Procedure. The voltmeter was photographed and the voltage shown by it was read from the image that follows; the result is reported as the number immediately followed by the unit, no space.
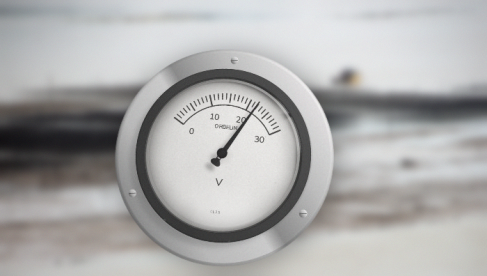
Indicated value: 22V
